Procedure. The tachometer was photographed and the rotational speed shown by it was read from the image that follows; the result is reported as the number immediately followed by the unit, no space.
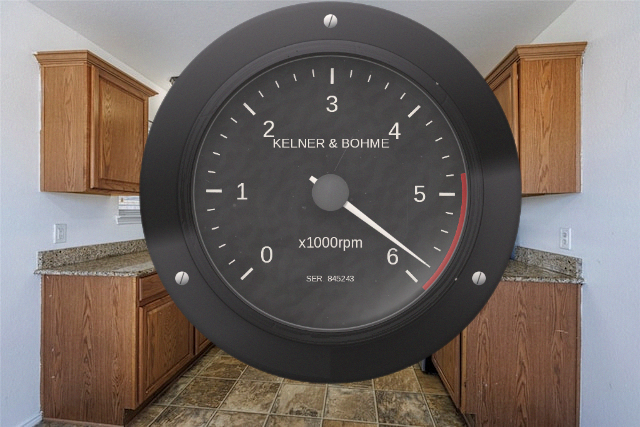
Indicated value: 5800rpm
